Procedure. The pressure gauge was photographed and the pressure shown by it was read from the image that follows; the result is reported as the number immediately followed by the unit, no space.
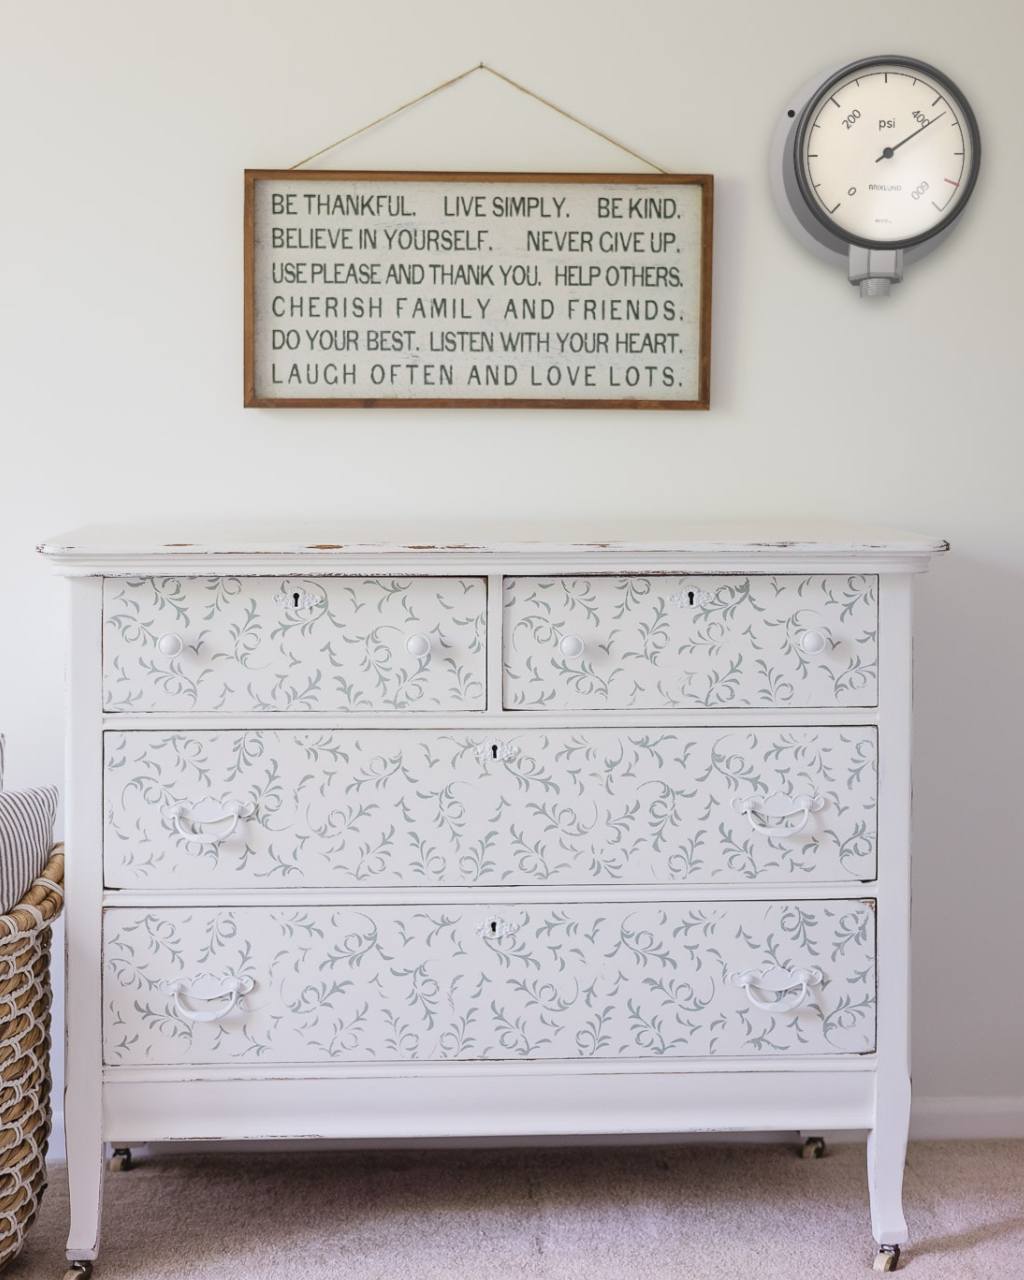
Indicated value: 425psi
